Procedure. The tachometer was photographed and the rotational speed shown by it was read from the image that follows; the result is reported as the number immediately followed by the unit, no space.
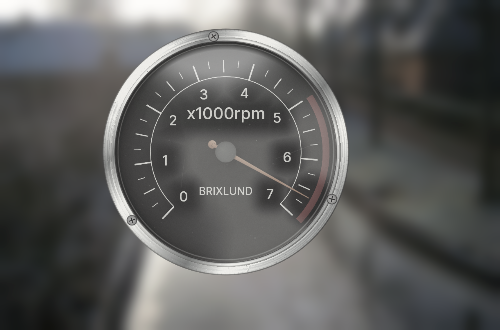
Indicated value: 6625rpm
